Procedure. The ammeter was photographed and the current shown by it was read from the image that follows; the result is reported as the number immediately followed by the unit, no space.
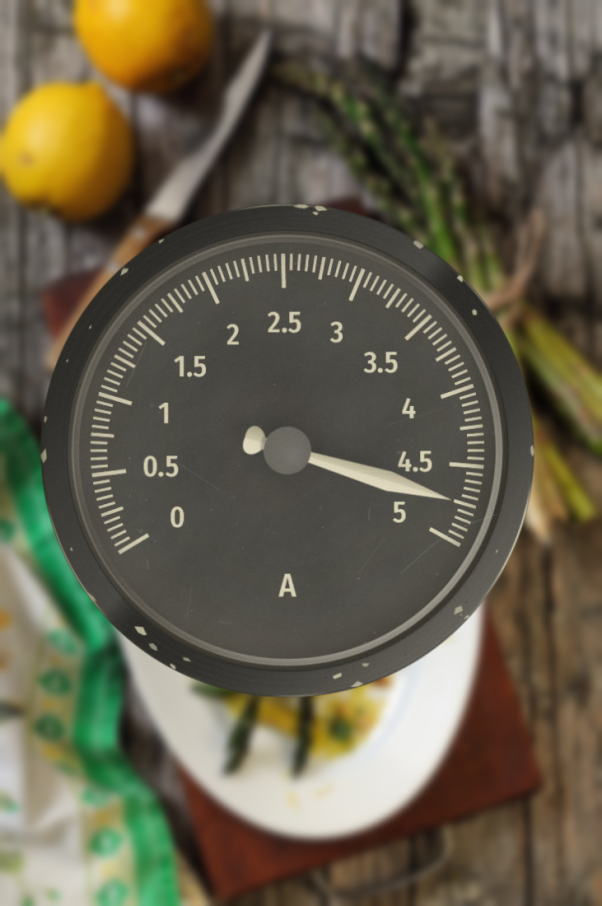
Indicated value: 4.75A
